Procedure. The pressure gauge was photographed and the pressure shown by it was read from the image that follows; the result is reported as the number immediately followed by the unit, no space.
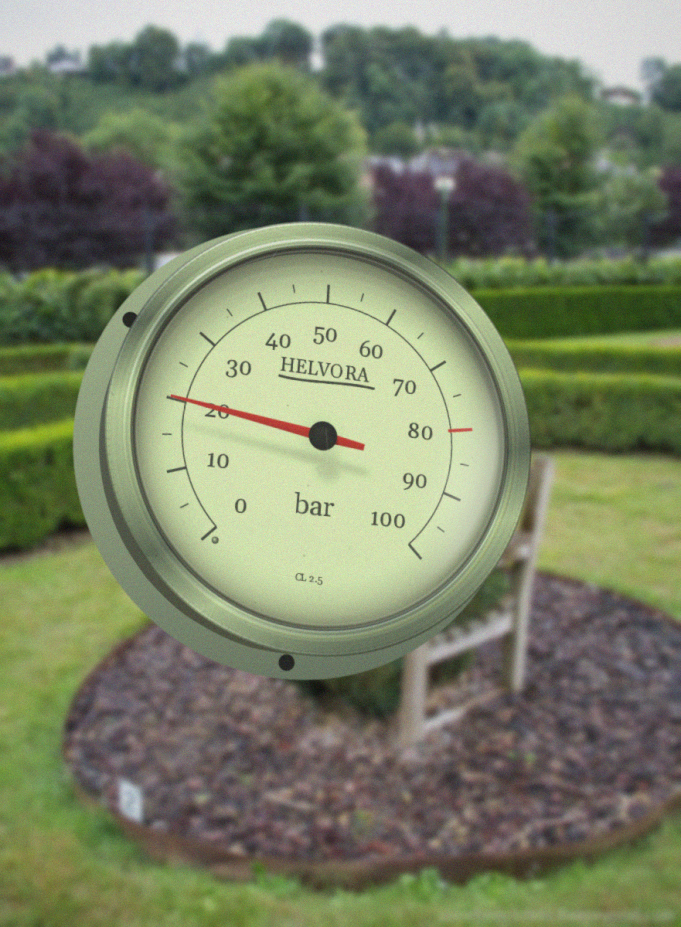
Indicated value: 20bar
